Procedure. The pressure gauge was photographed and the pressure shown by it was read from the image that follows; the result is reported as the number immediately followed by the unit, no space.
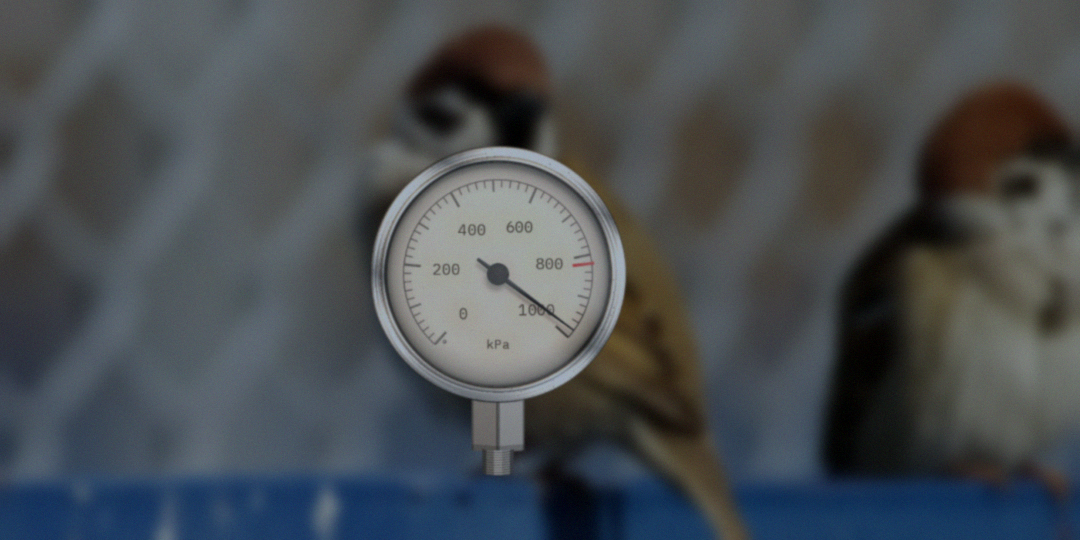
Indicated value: 980kPa
